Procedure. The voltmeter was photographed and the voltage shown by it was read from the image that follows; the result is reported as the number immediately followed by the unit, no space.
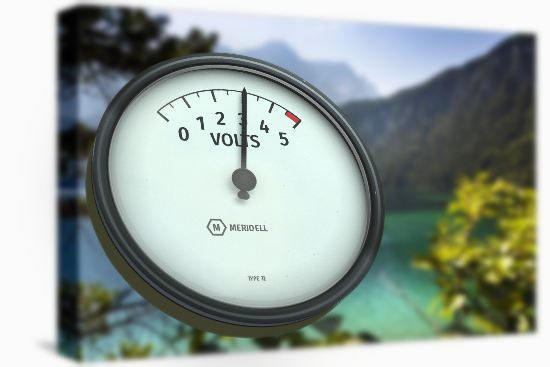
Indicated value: 3V
